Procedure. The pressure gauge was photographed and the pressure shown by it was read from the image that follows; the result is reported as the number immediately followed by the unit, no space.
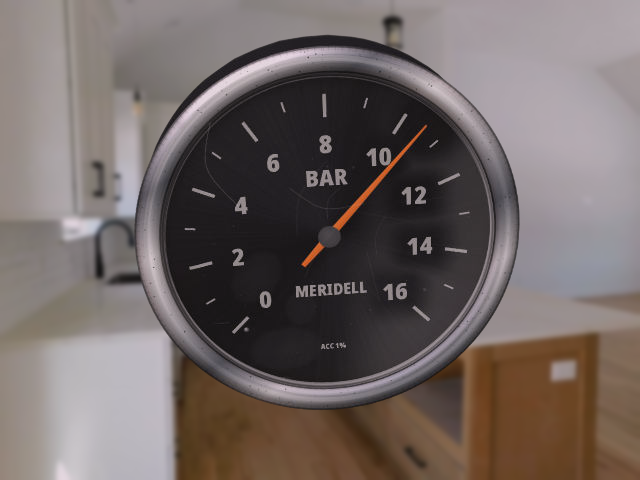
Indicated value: 10.5bar
